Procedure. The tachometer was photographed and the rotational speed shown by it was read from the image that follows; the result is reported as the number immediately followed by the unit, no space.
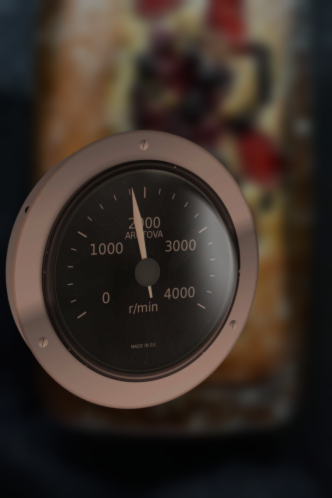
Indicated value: 1800rpm
